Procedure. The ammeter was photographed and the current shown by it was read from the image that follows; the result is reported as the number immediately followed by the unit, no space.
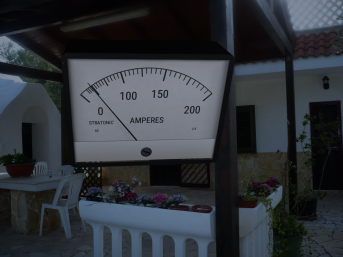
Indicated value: 50A
